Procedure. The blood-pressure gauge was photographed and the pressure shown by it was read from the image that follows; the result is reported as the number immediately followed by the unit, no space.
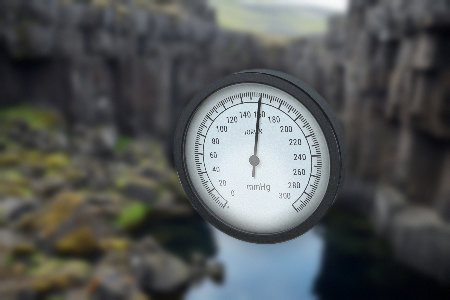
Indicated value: 160mmHg
